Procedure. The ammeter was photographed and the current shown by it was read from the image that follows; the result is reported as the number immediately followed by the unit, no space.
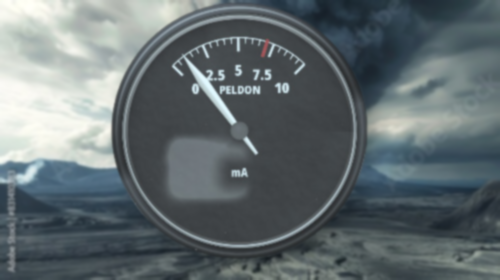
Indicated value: 1mA
